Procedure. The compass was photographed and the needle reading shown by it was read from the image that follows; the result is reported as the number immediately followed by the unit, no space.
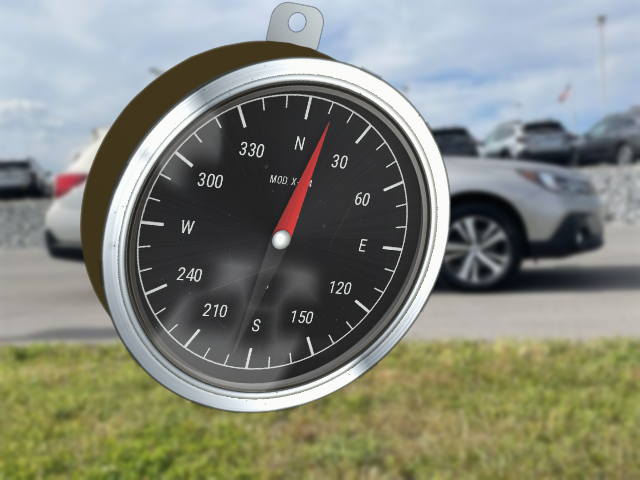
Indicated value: 10°
